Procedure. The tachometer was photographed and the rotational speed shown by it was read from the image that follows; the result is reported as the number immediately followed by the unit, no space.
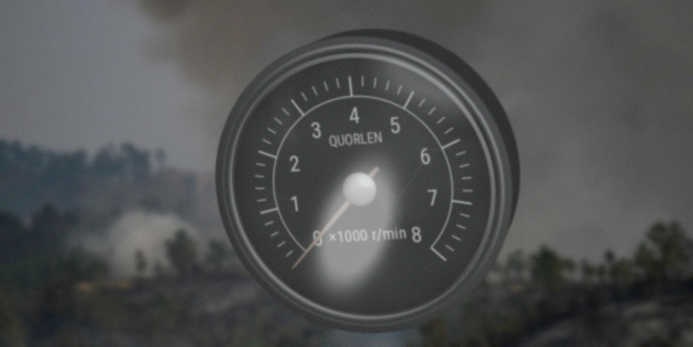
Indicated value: 0rpm
